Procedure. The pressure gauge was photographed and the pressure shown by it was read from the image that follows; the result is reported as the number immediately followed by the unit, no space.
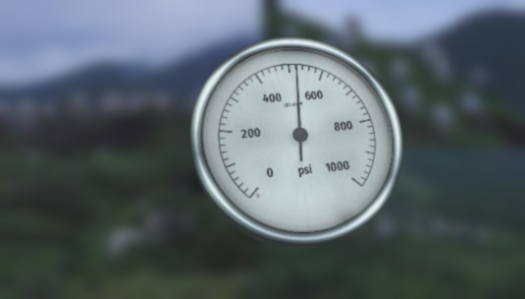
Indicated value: 520psi
